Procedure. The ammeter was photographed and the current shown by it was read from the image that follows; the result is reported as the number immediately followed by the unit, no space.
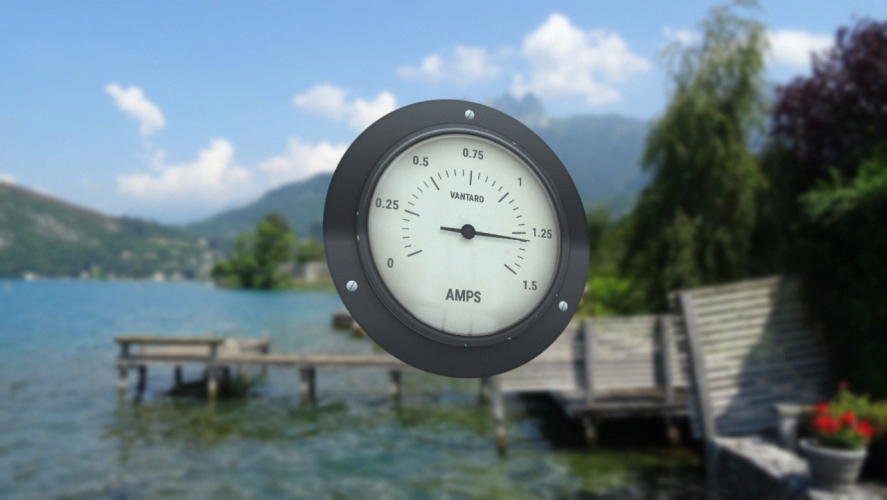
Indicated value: 1.3A
